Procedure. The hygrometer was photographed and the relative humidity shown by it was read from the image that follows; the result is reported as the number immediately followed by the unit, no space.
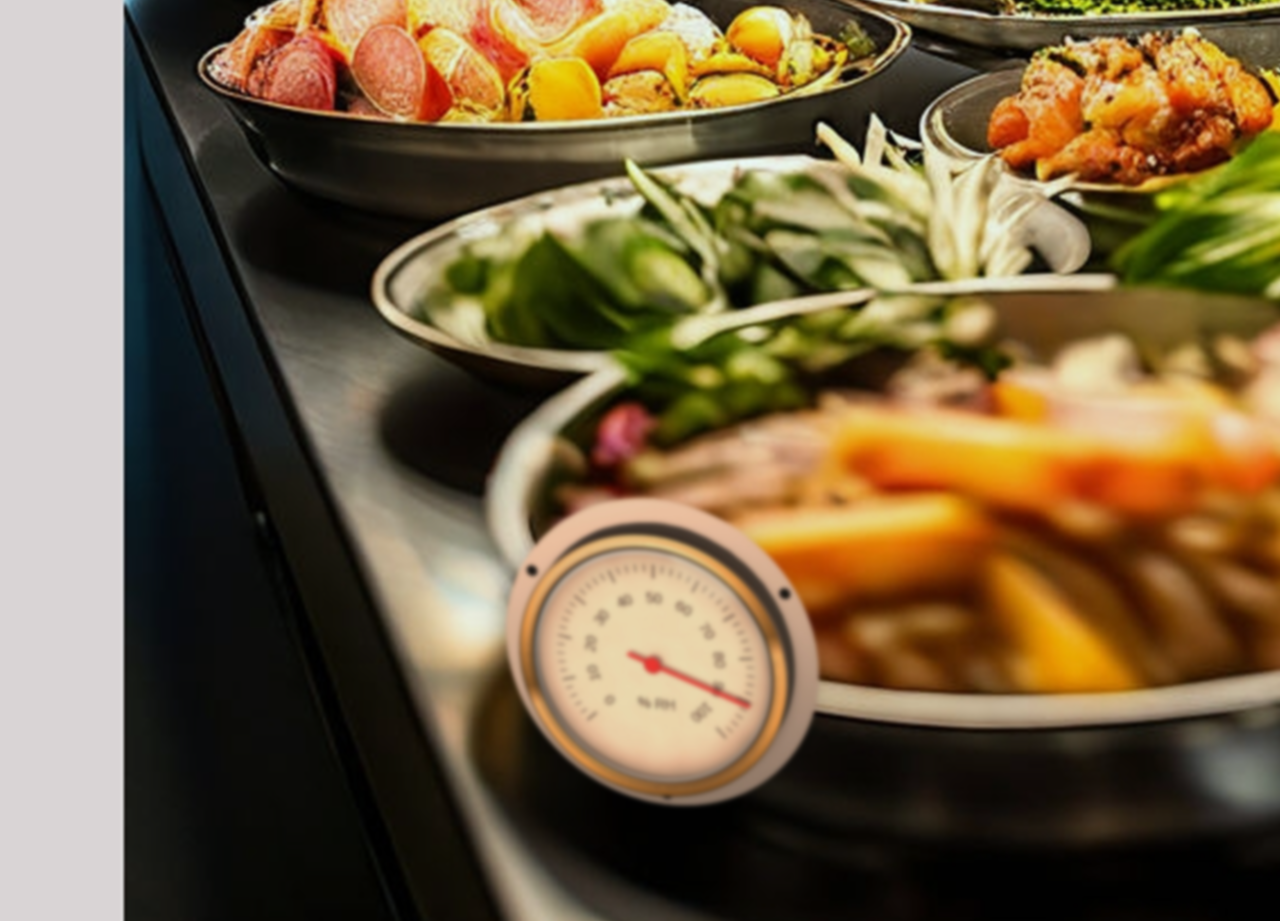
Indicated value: 90%
